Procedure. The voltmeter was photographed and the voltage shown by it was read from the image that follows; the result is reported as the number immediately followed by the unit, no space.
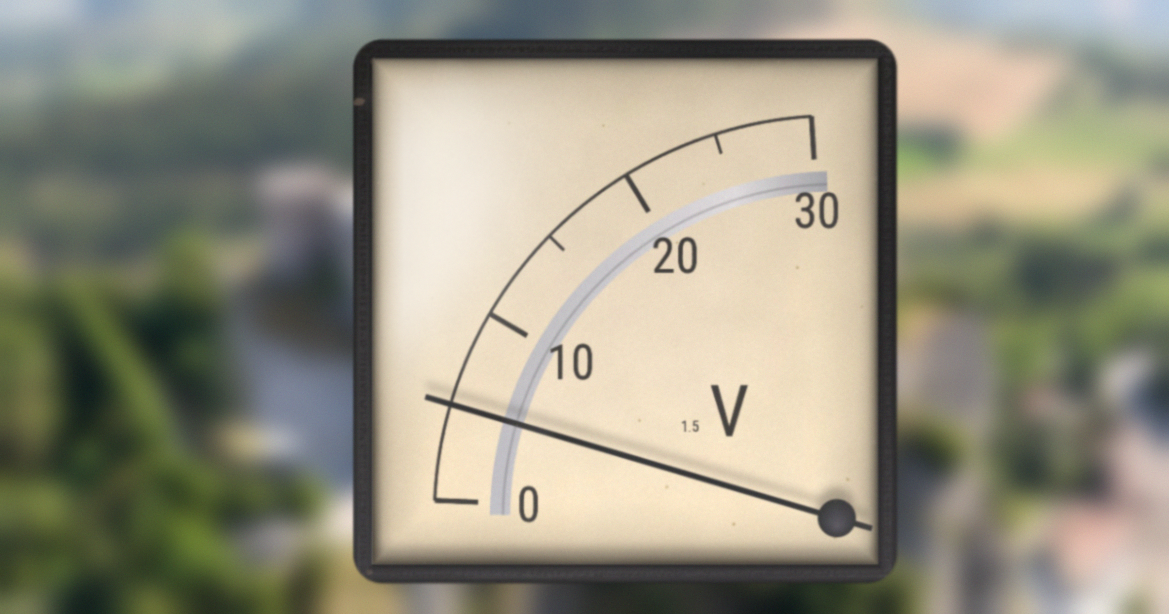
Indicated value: 5V
